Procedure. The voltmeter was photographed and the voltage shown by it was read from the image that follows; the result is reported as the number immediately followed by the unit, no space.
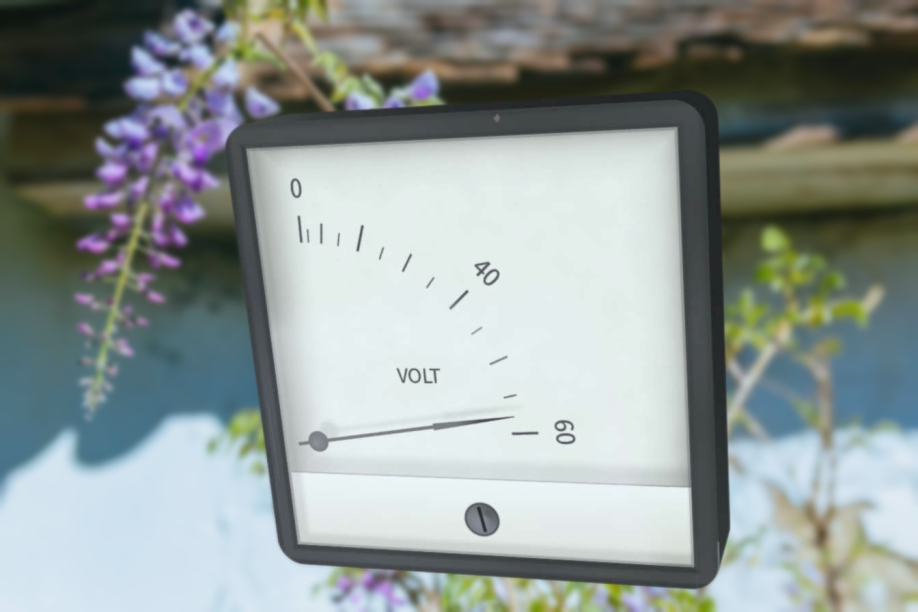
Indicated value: 57.5V
